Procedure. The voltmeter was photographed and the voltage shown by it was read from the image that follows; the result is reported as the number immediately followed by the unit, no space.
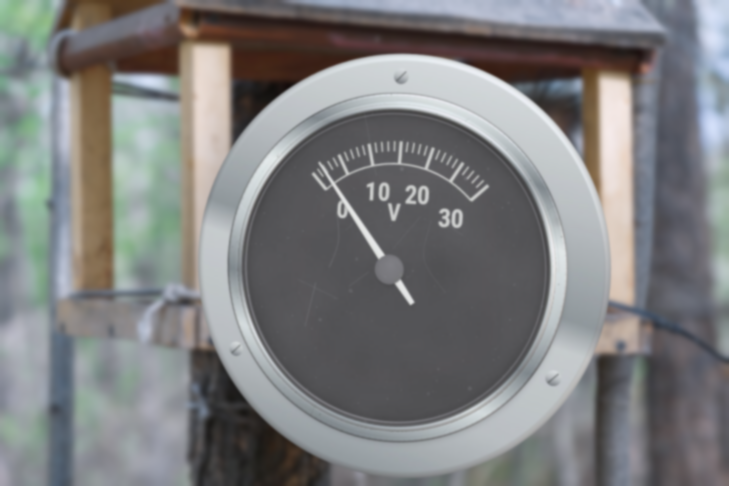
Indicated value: 2V
